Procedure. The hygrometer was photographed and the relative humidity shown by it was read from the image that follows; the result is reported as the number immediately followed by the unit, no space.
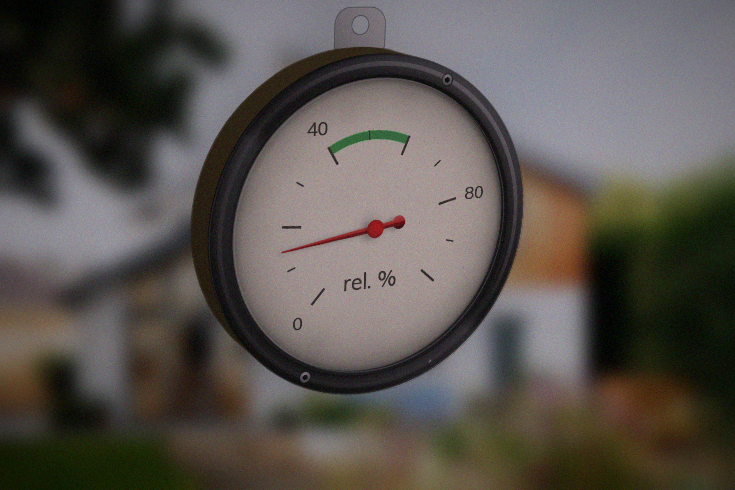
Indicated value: 15%
